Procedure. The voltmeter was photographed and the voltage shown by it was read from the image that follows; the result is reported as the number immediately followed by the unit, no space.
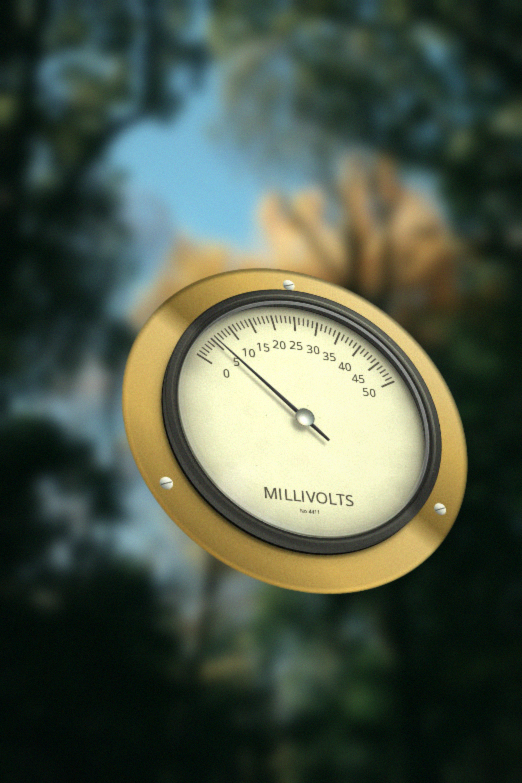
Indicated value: 5mV
